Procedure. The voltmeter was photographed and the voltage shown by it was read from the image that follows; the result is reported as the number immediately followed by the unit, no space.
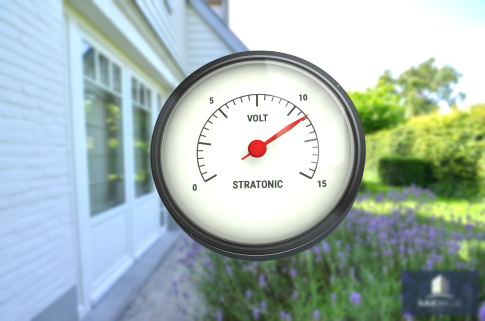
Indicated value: 11V
